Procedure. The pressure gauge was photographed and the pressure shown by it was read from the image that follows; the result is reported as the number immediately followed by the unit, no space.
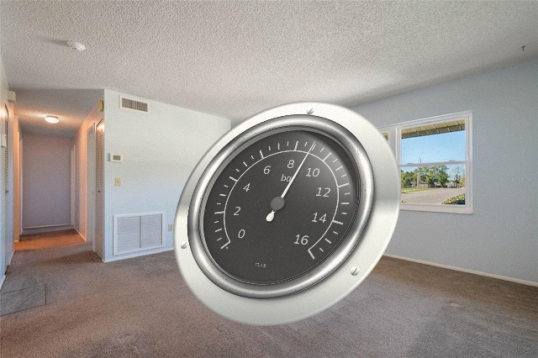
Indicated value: 9bar
